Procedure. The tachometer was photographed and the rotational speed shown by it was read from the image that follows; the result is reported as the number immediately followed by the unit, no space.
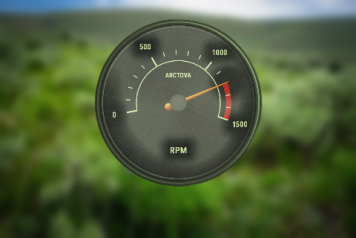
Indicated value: 1200rpm
